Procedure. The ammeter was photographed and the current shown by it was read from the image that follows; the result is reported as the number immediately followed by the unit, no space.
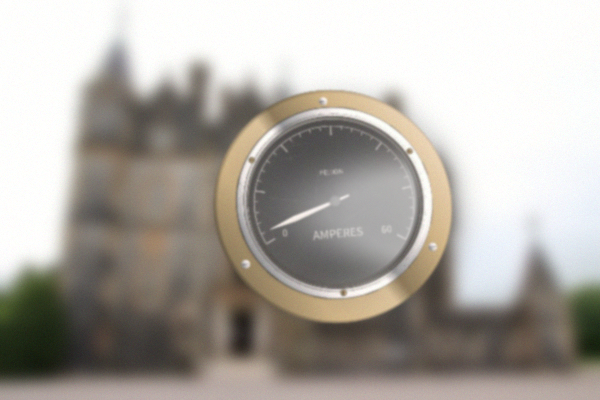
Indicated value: 2A
